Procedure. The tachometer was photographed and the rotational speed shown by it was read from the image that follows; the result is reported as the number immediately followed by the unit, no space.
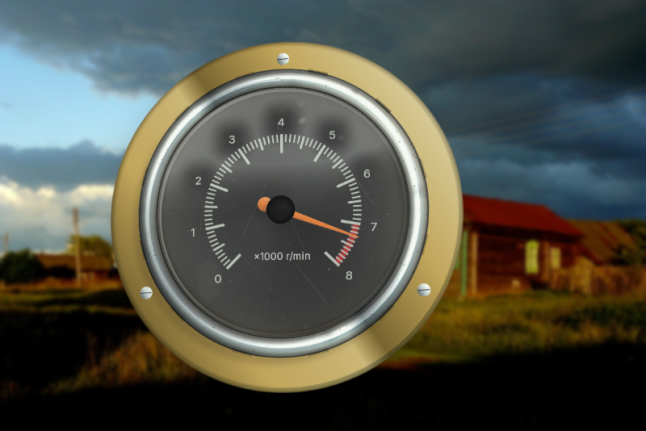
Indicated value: 7300rpm
